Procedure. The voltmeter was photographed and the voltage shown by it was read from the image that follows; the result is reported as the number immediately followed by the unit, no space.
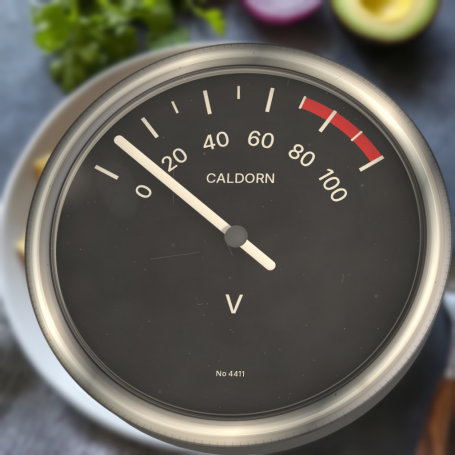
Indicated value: 10V
